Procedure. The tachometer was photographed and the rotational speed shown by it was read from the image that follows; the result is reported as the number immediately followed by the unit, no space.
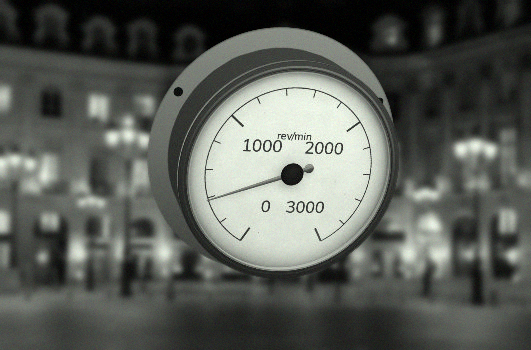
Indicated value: 400rpm
